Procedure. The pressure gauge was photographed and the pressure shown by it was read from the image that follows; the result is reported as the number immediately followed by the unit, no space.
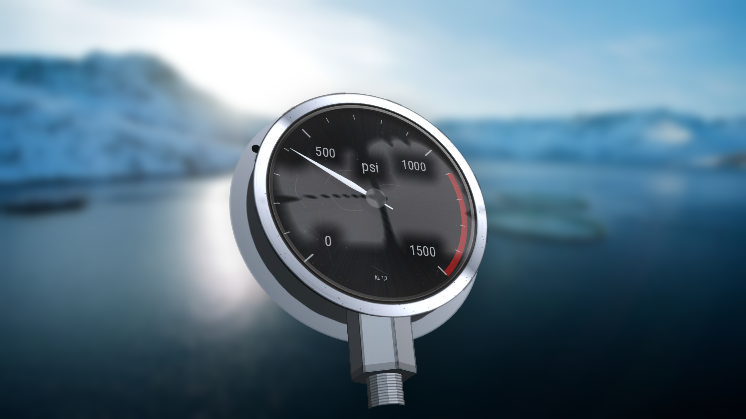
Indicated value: 400psi
